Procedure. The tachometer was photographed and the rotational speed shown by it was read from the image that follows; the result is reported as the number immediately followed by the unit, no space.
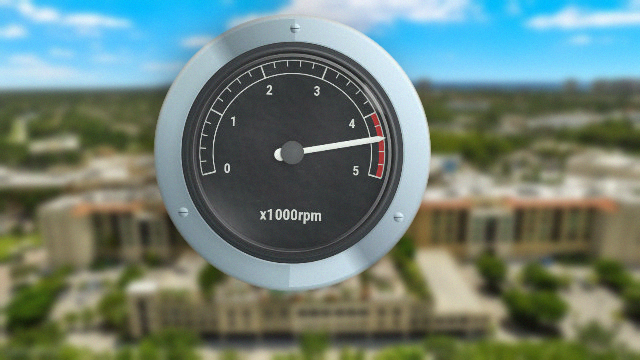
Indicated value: 4400rpm
